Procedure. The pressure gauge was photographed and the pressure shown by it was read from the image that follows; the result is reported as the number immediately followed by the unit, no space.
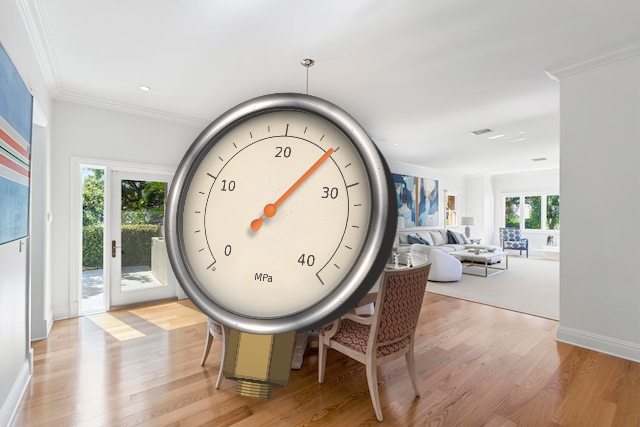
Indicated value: 26MPa
